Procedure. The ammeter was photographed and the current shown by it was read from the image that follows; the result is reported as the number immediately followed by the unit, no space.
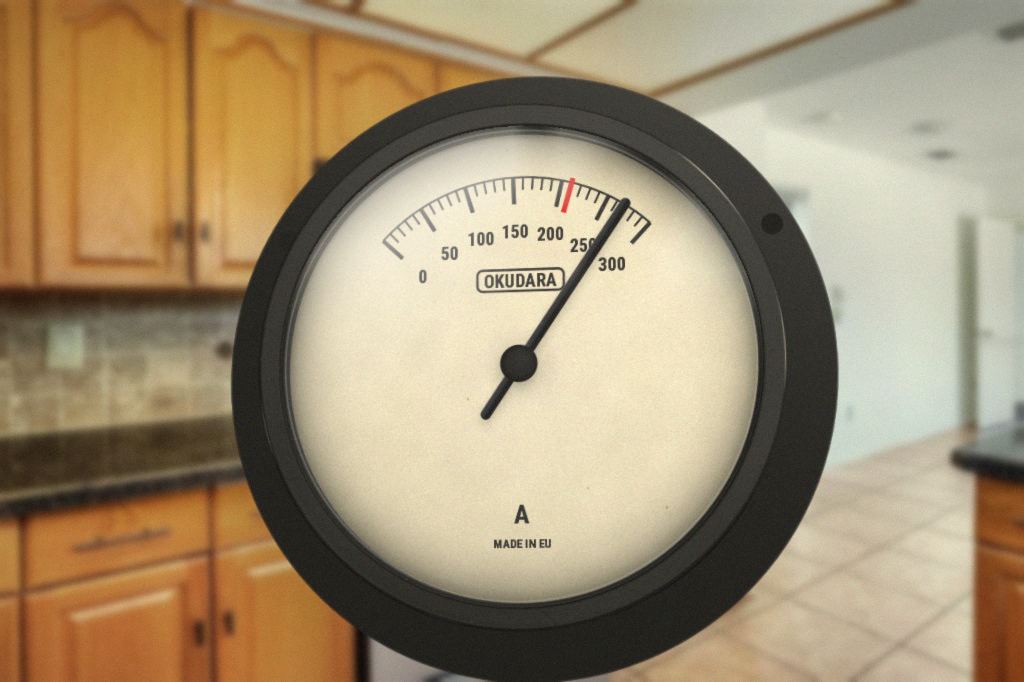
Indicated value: 270A
